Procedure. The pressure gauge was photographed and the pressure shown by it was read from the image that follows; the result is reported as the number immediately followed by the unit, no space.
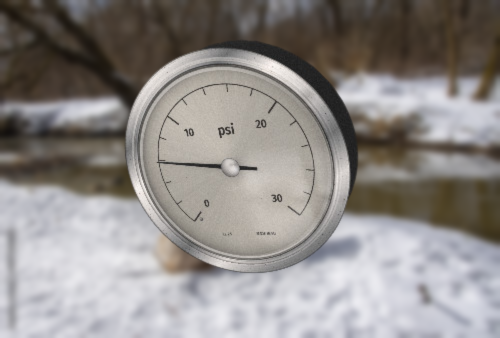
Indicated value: 6psi
